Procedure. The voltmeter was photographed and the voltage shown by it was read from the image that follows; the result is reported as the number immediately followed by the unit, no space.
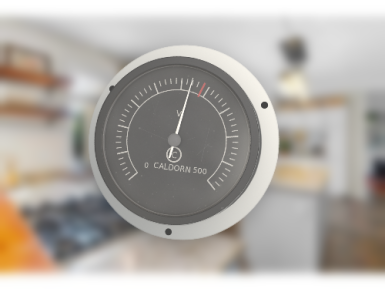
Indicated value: 270V
